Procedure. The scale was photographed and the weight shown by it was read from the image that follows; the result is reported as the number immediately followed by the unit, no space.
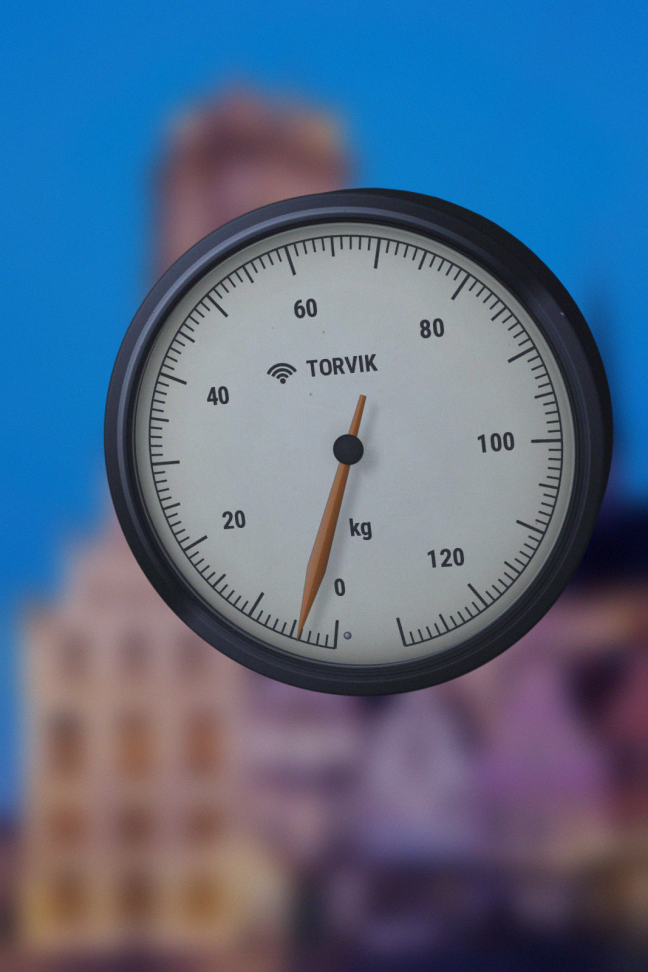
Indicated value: 4kg
